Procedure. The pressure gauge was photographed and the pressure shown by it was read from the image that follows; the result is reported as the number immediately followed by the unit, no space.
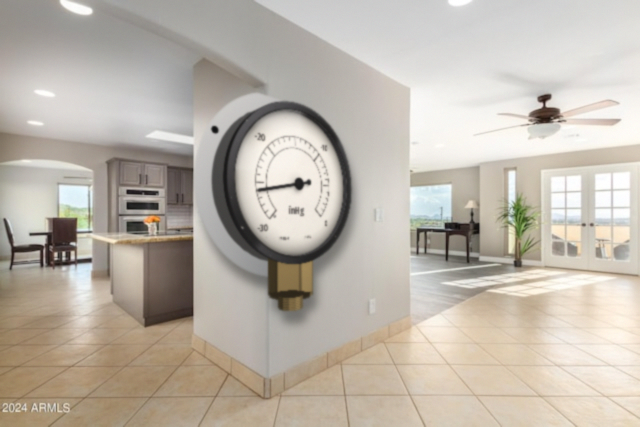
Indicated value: -26inHg
